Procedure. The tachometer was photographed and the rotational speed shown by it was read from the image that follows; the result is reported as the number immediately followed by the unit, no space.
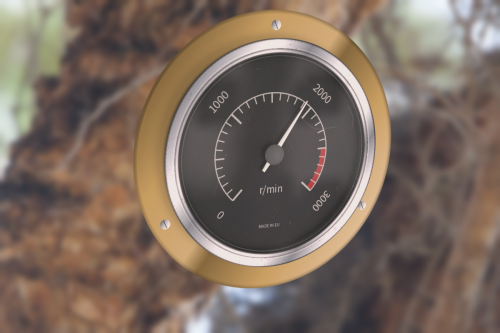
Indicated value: 1900rpm
